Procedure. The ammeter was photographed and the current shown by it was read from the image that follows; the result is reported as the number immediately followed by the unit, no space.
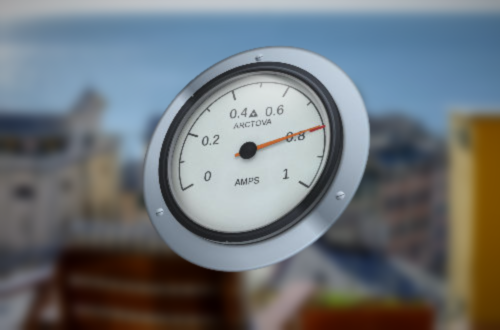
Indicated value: 0.8A
